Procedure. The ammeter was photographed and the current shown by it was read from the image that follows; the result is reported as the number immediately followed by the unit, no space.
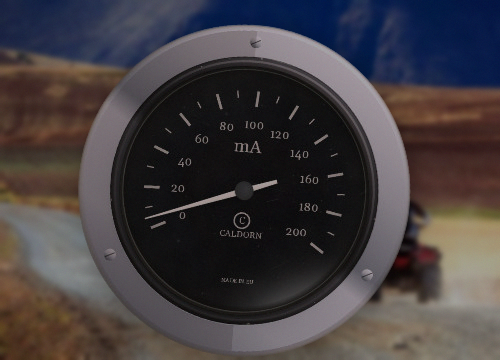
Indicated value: 5mA
